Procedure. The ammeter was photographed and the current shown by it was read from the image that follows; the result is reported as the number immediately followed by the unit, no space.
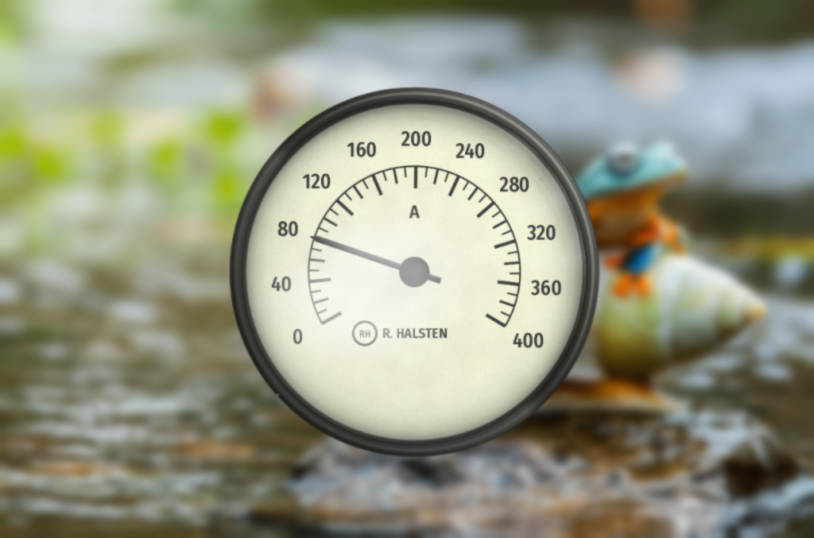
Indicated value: 80A
